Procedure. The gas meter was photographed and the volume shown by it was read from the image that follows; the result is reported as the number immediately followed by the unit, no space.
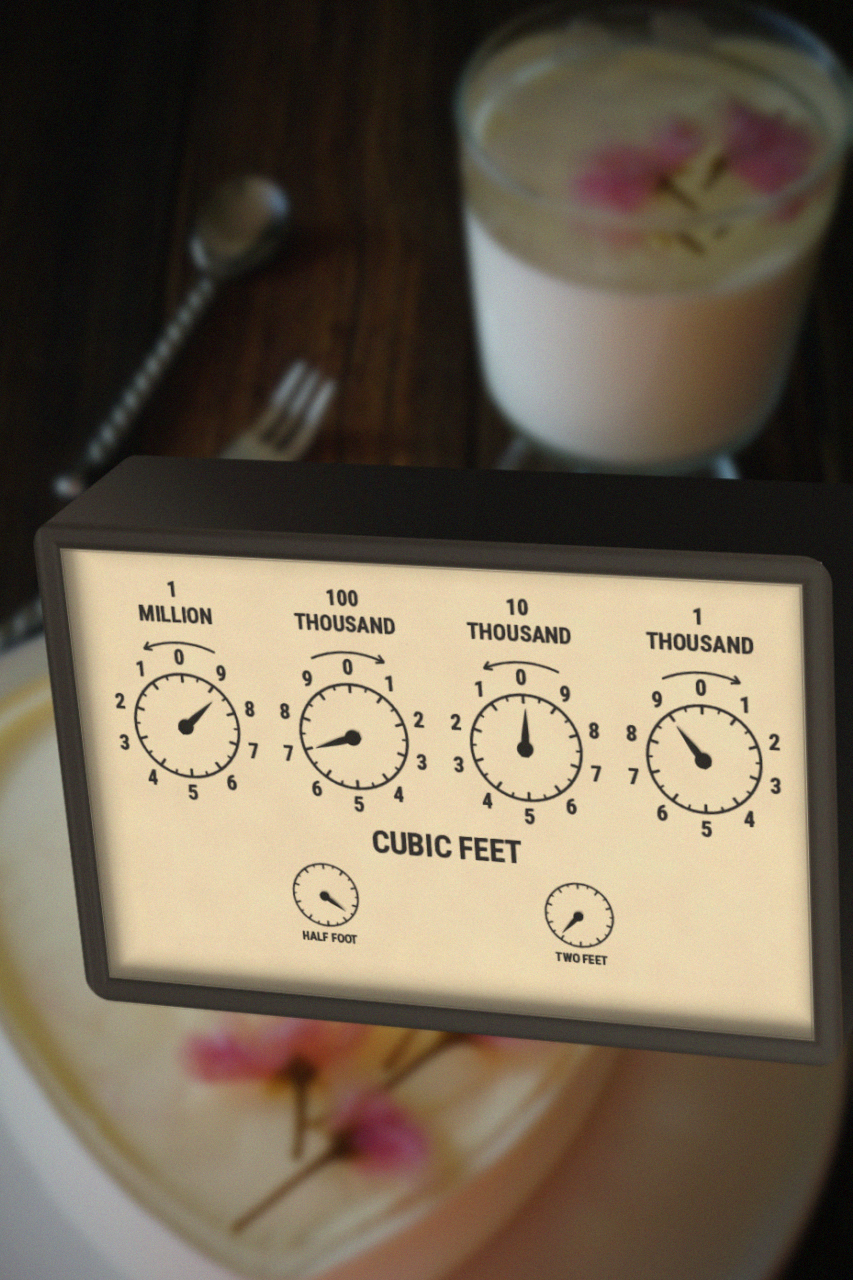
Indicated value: 869900ft³
